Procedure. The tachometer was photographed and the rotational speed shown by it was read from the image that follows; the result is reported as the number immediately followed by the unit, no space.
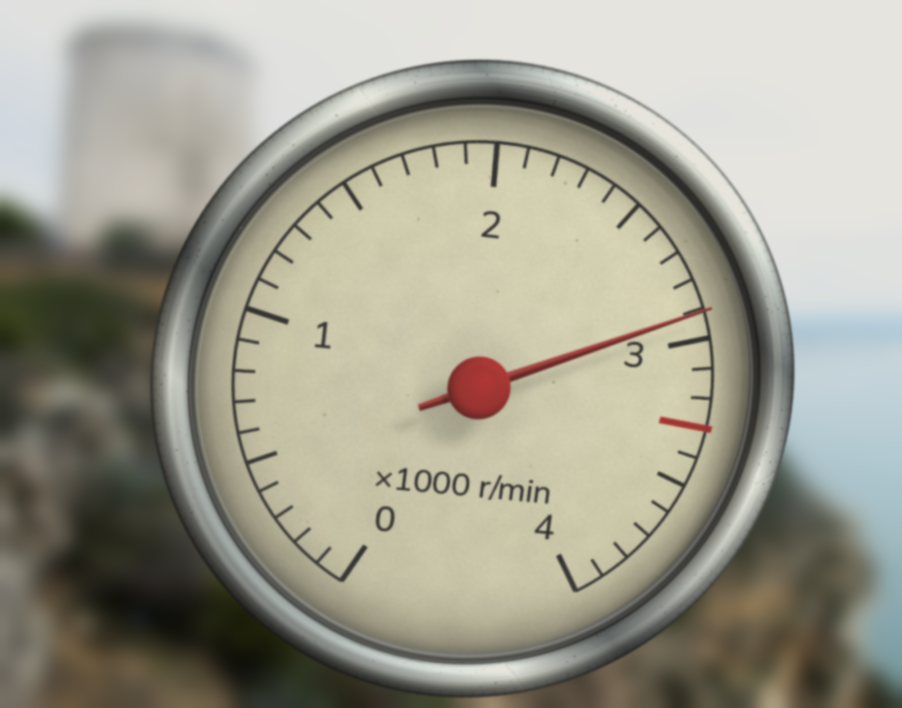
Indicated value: 2900rpm
